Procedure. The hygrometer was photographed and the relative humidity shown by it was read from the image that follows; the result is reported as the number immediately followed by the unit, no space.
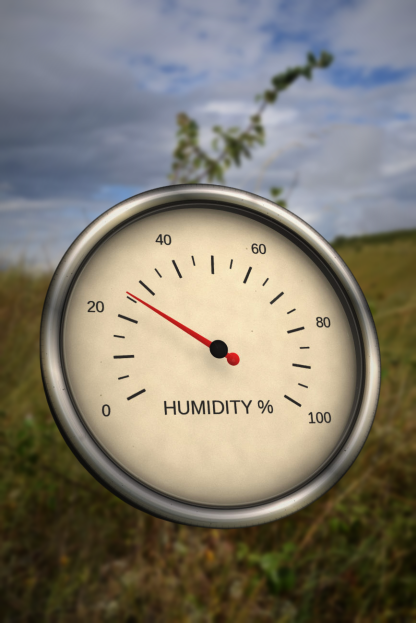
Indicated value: 25%
